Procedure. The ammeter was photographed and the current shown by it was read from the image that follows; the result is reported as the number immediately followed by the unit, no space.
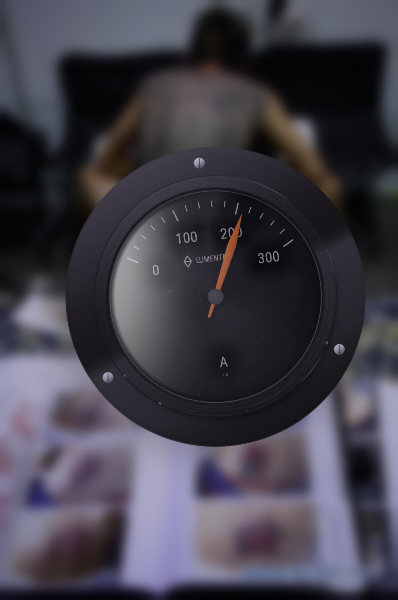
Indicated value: 210A
